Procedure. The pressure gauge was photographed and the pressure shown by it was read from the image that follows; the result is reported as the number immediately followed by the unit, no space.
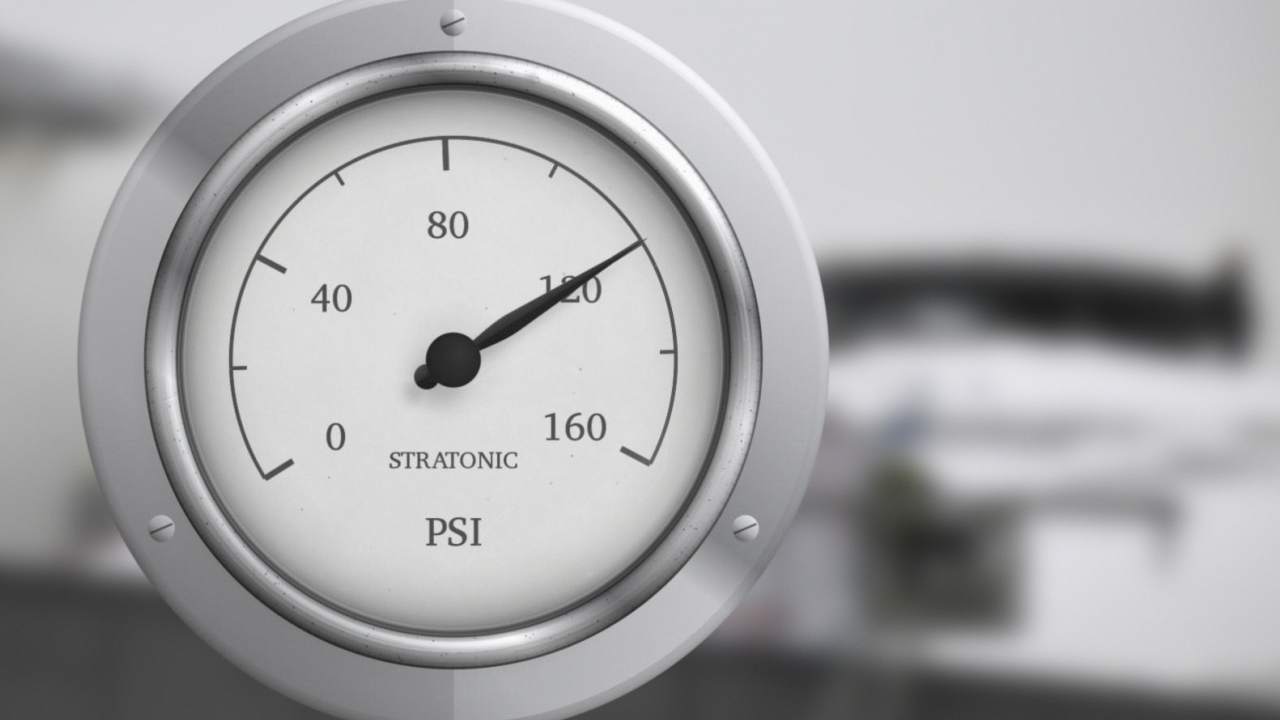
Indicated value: 120psi
